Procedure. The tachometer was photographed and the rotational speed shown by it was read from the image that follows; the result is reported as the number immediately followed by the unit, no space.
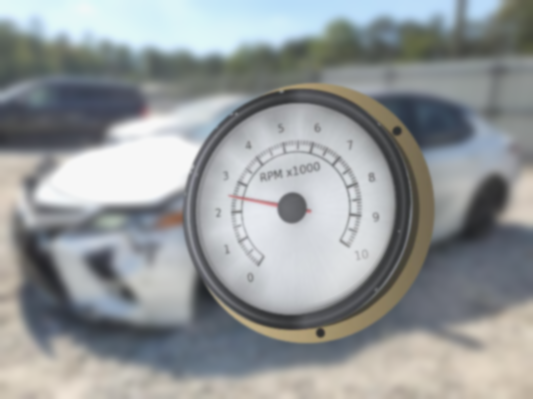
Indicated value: 2500rpm
